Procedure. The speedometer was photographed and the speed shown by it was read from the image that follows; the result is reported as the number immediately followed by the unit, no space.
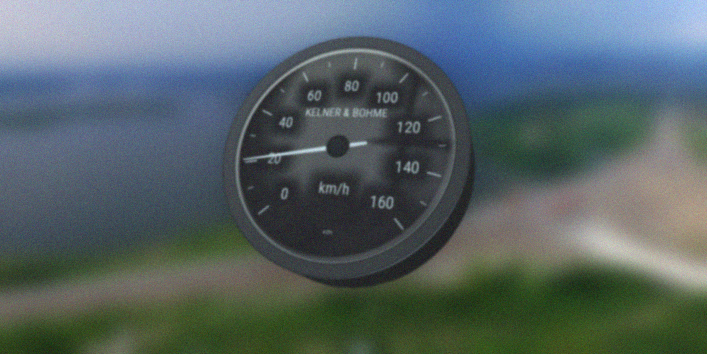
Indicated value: 20km/h
